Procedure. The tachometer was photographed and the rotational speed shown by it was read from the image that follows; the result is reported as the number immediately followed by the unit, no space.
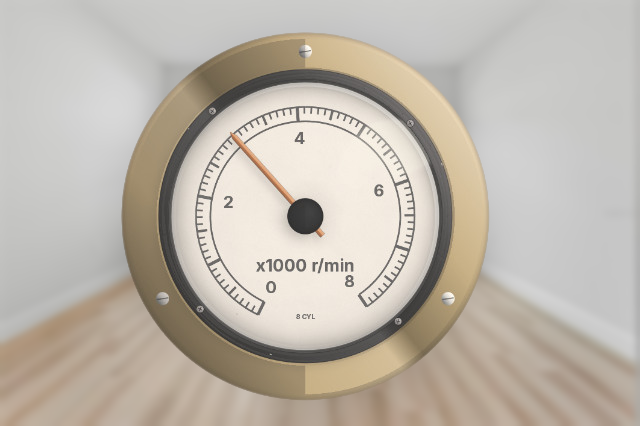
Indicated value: 3000rpm
